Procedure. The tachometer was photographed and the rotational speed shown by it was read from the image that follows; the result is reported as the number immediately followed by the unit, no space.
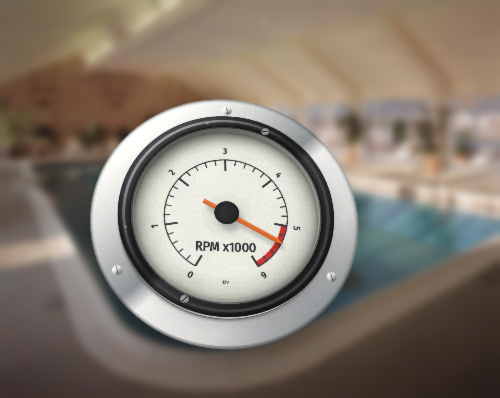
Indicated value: 5400rpm
